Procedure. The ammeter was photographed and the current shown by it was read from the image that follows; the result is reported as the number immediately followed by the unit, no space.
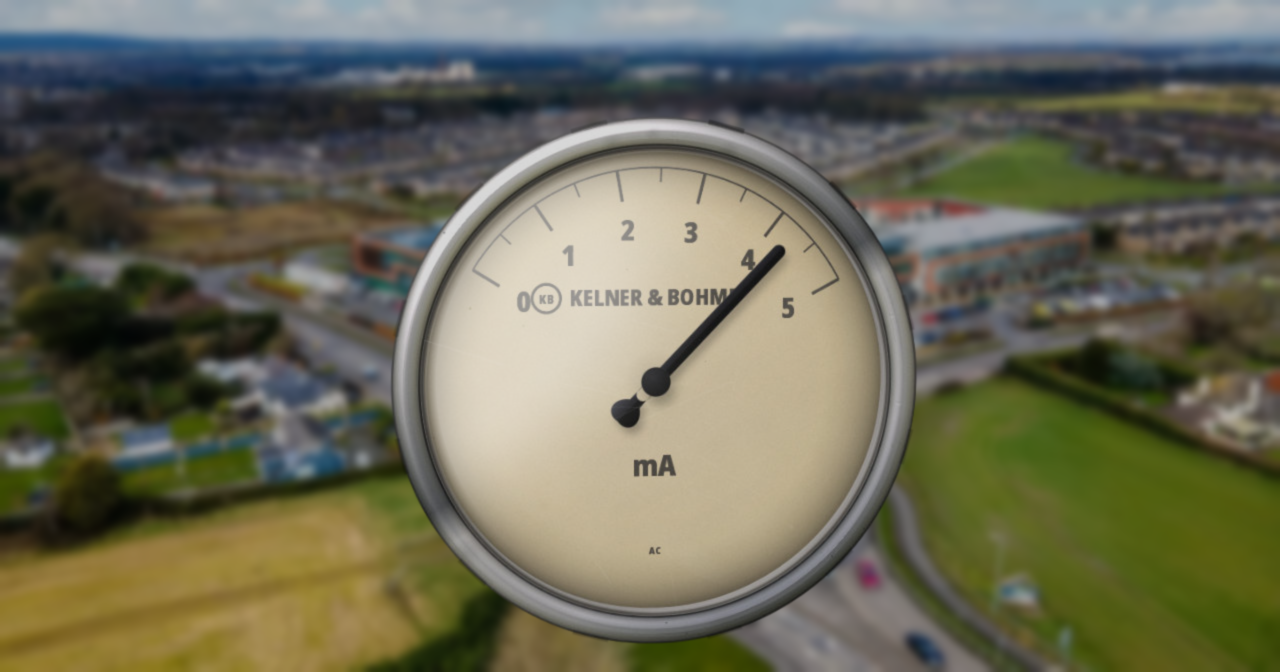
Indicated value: 4.25mA
